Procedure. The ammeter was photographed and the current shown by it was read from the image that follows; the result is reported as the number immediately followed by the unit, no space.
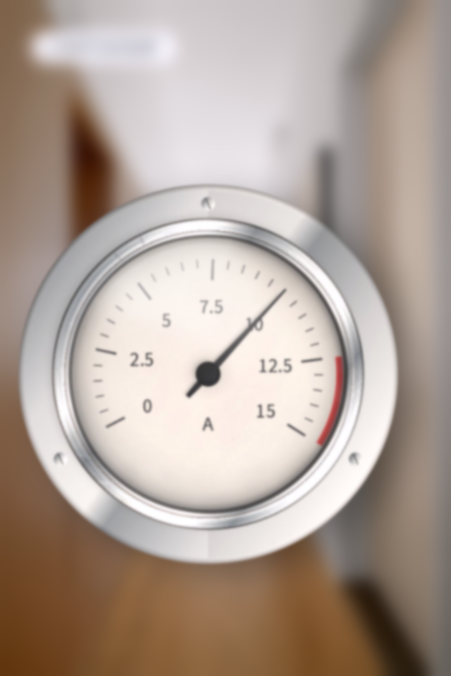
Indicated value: 10A
